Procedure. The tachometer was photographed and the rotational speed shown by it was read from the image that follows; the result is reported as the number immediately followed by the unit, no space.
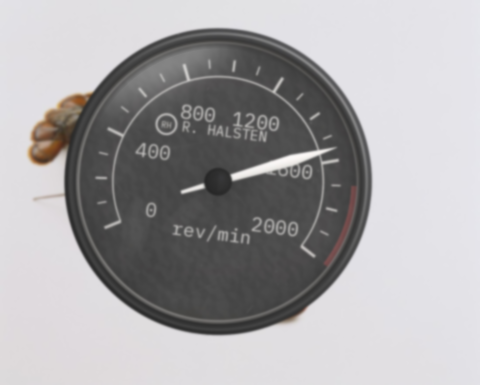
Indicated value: 1550rpm
